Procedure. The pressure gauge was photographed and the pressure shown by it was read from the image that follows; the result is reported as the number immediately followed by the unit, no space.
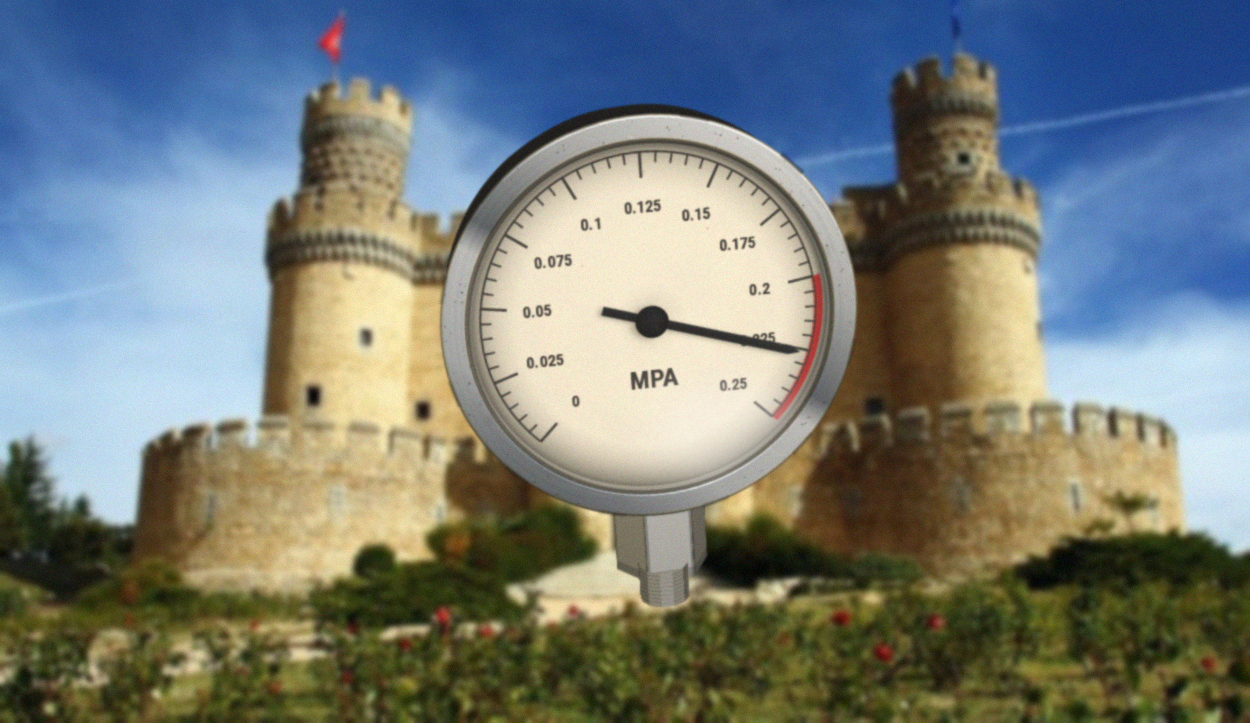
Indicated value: 0.225MPa
